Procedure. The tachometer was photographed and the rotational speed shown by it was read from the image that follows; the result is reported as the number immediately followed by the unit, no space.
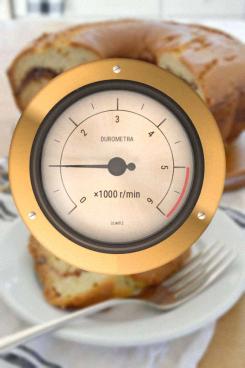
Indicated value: 1000rpm
